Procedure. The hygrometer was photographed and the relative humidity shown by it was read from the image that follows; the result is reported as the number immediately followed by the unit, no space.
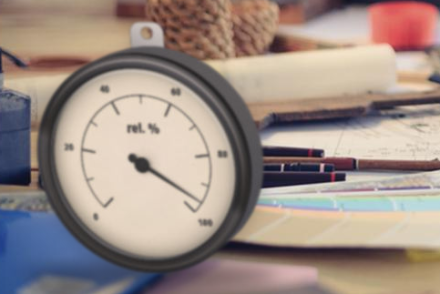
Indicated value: 95%
